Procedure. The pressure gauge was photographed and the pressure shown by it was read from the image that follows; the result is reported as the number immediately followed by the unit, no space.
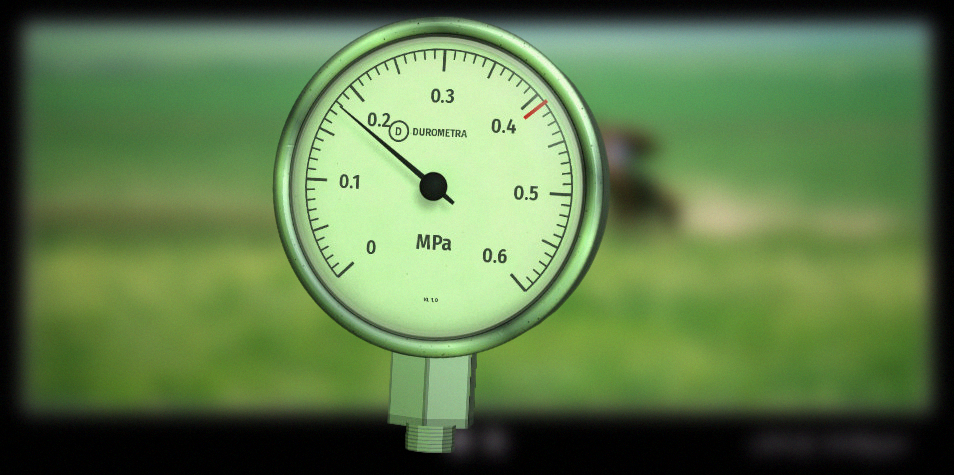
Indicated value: 0.18MPa
